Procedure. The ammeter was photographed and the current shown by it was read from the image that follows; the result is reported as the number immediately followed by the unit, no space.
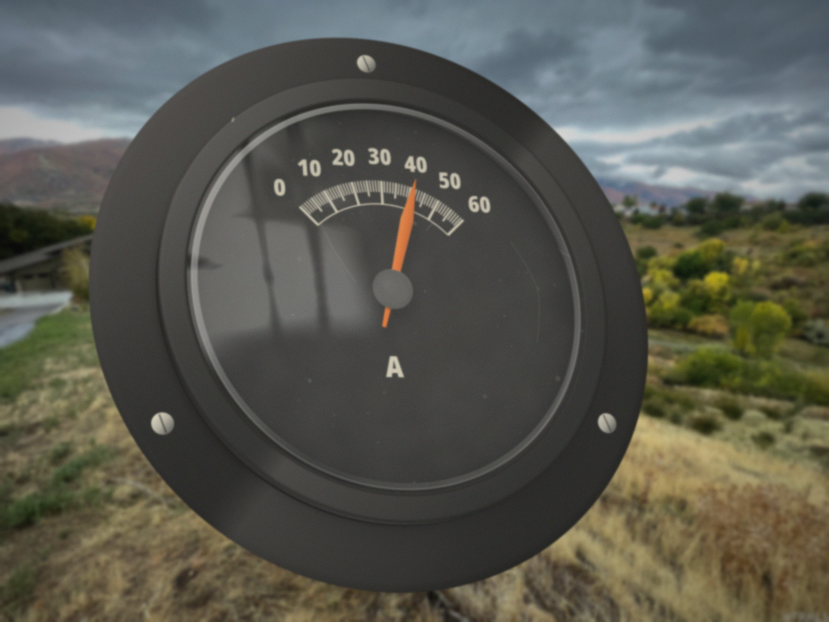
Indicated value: 40A
